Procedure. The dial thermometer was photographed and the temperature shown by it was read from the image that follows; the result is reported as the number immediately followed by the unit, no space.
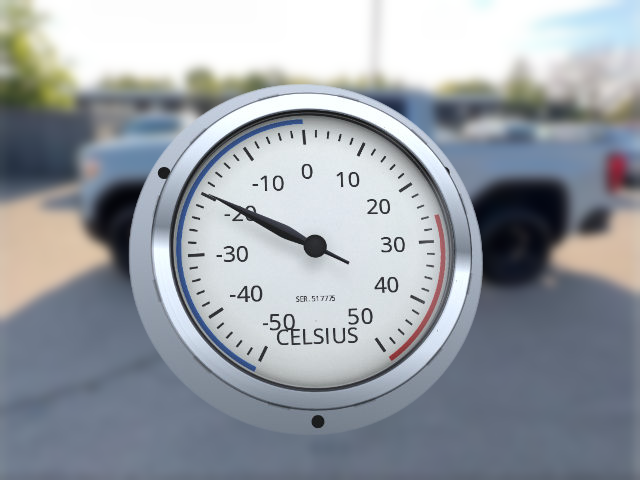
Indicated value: -20°C
